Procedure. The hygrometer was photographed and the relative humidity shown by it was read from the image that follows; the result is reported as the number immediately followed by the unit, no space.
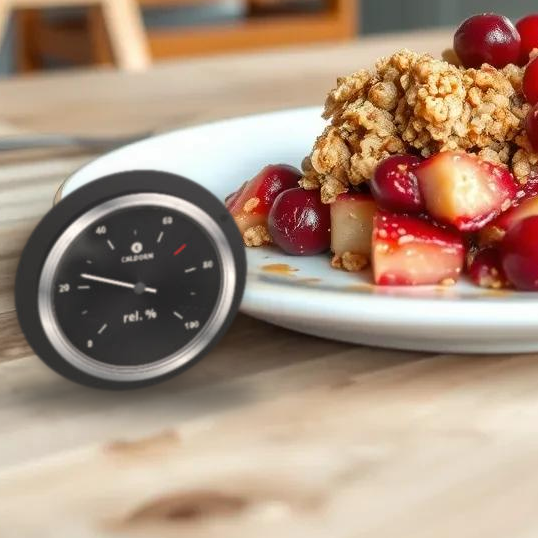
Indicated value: 25%
